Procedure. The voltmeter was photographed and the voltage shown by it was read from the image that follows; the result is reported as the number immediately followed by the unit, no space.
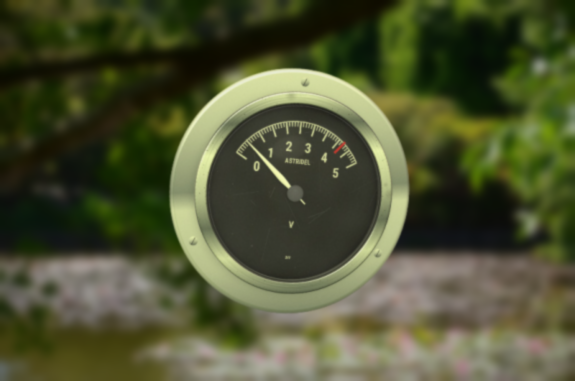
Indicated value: 0.5V
